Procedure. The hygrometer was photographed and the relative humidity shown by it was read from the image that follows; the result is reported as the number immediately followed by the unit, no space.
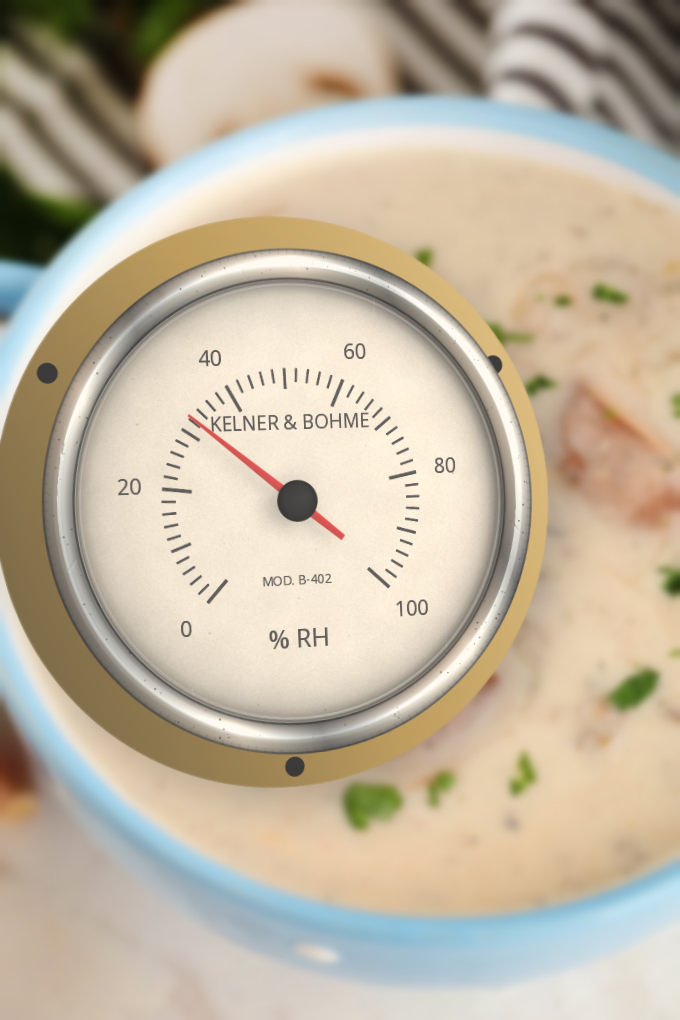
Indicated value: 32%
